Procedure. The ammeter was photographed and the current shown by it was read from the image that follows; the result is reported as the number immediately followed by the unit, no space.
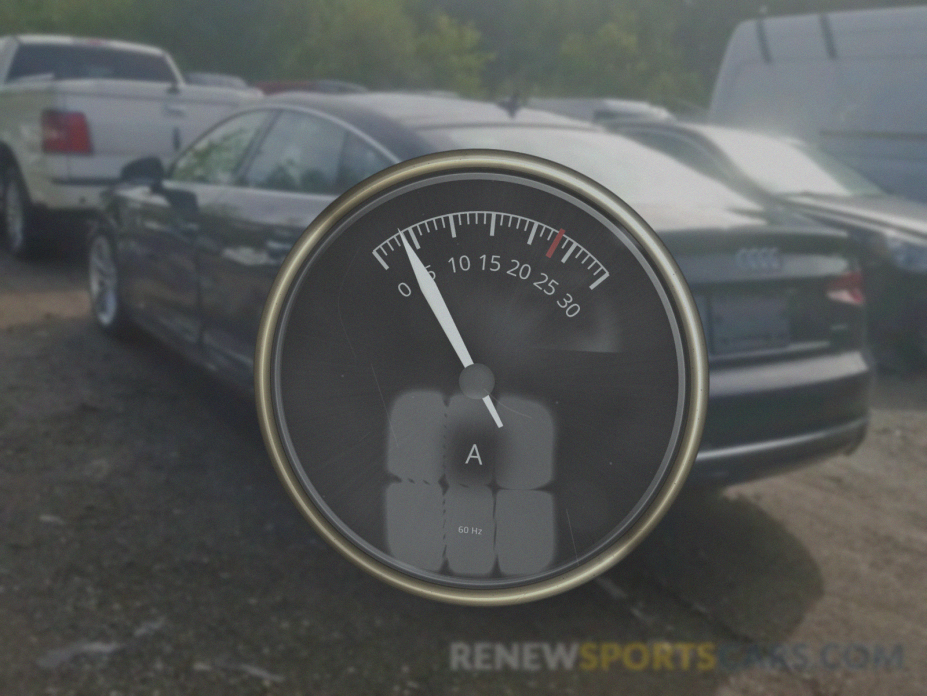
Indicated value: 4A
